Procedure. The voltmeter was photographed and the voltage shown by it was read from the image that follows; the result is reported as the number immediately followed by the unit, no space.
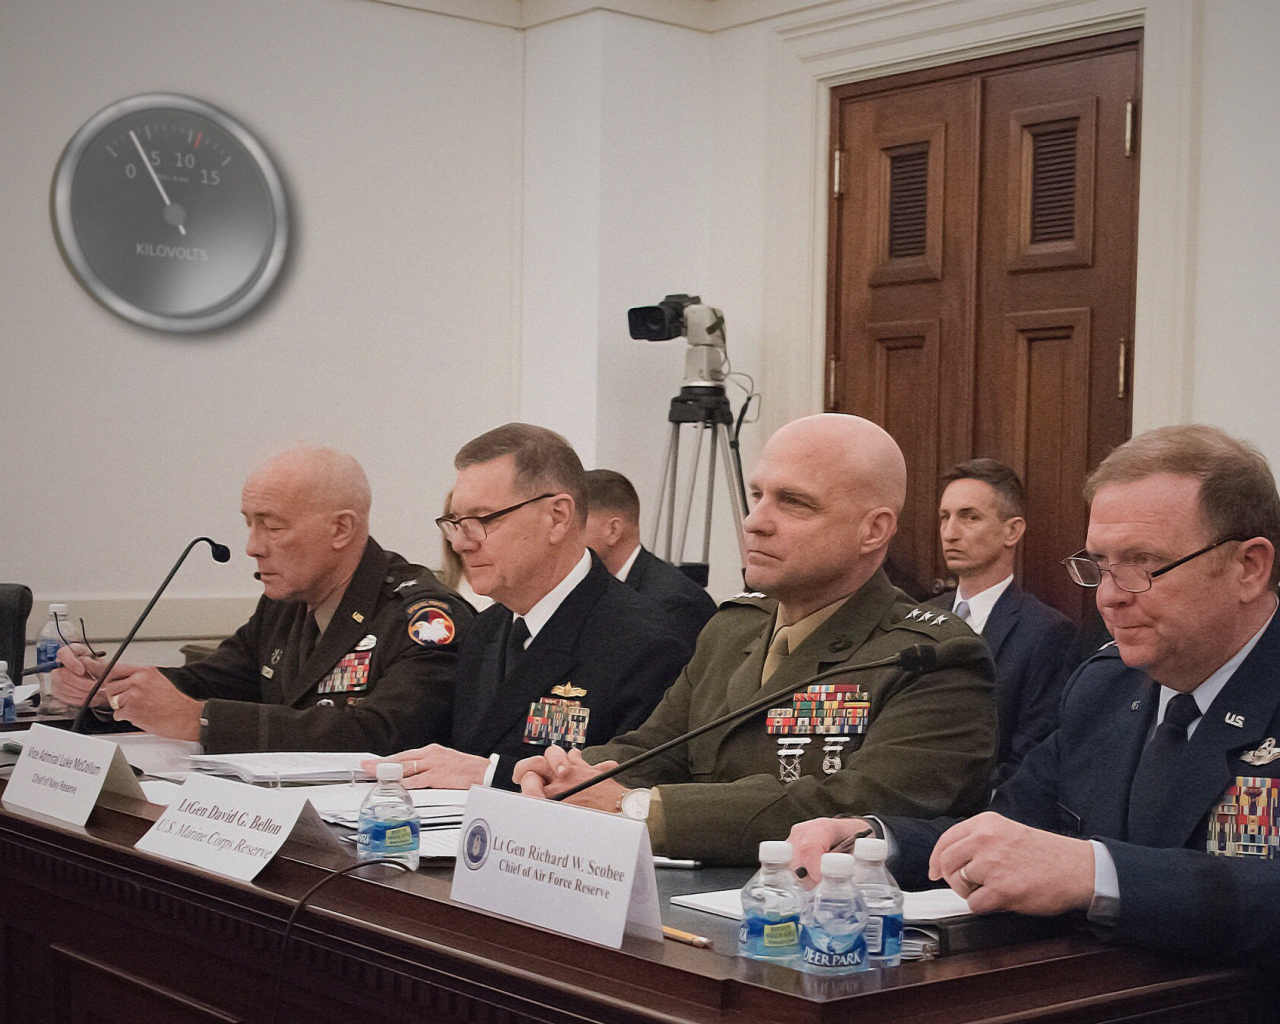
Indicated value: 3kV
